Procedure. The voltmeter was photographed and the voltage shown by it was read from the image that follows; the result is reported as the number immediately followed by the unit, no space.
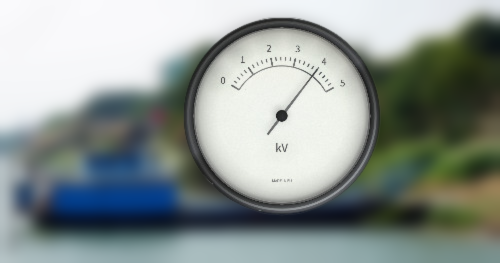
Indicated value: 4kV
